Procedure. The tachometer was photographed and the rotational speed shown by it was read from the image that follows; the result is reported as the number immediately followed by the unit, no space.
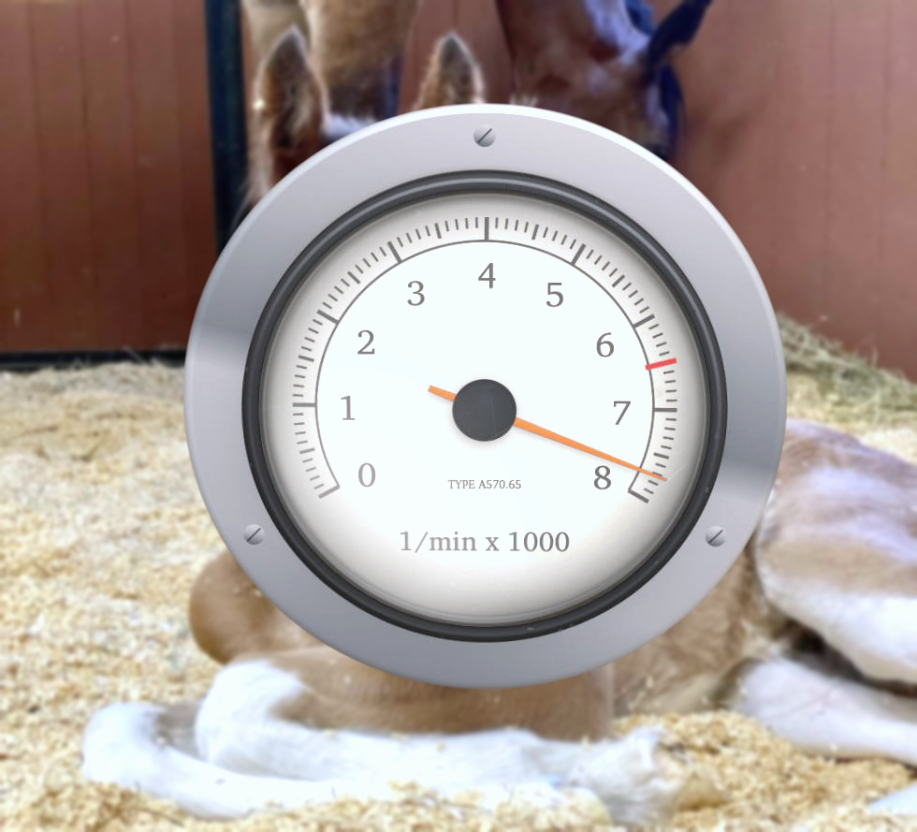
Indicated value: 7700rpm
